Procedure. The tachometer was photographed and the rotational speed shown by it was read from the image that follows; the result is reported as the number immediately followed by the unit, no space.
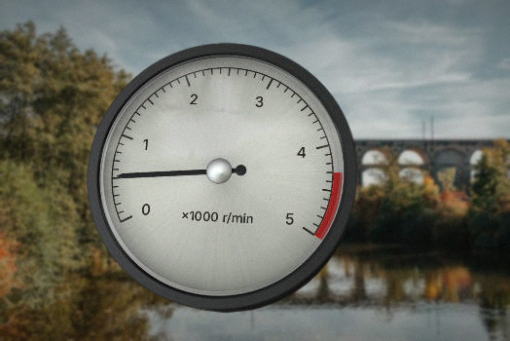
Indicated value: 500rpm
